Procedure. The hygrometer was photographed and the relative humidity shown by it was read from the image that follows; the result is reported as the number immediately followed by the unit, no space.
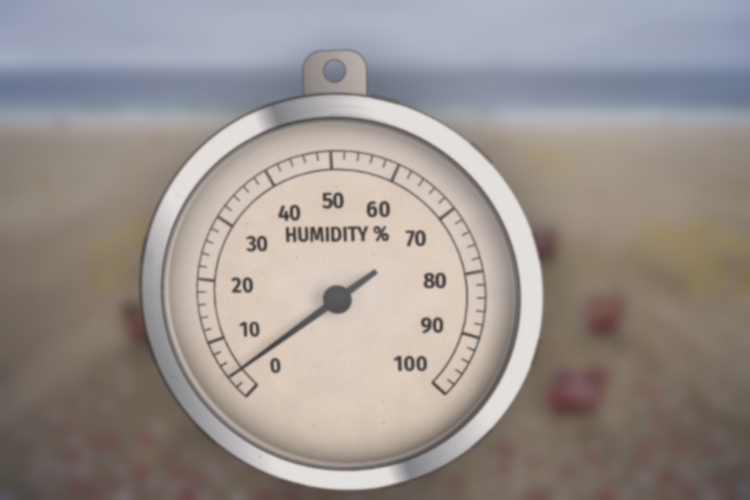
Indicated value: 4%
